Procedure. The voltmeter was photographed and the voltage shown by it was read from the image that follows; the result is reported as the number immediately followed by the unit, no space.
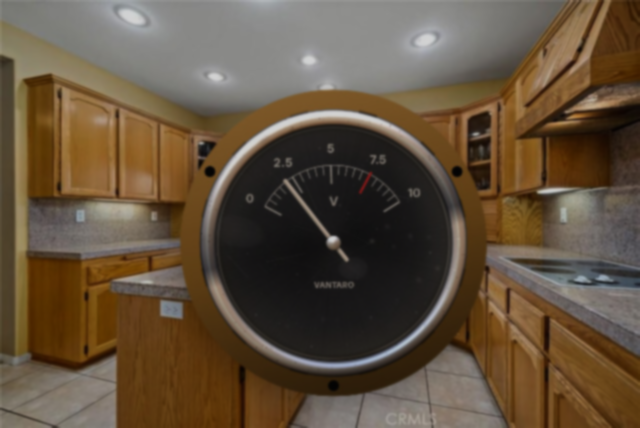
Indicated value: 2V
